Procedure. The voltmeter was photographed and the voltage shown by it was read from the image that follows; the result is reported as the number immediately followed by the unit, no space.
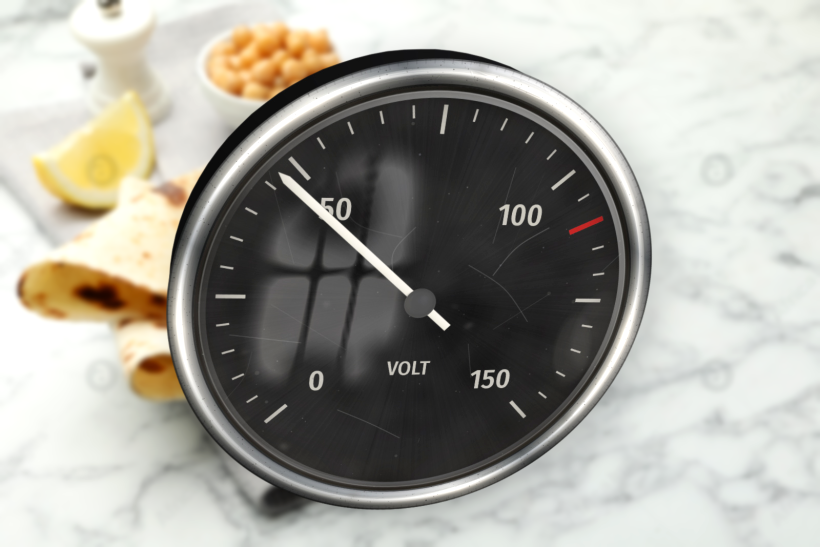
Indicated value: 47.5V
